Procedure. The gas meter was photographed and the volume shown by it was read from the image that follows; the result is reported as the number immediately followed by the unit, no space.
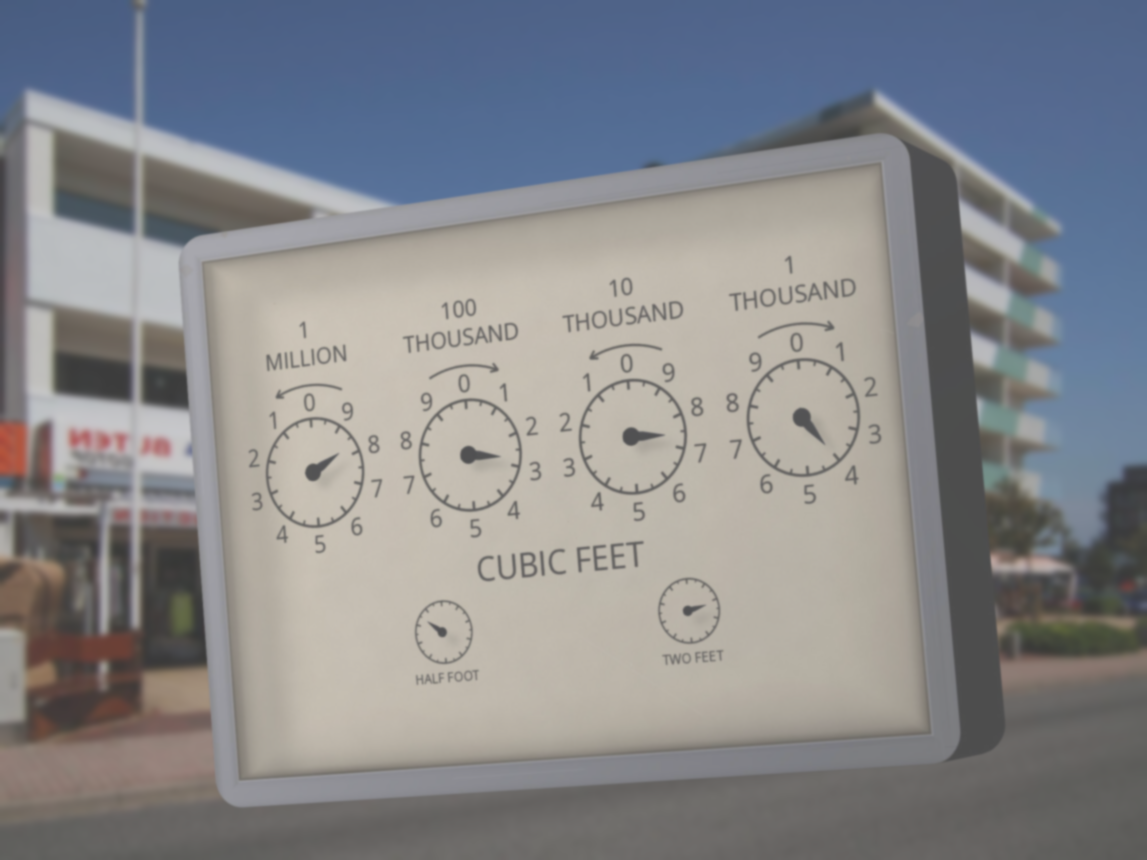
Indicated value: 827400ft³
